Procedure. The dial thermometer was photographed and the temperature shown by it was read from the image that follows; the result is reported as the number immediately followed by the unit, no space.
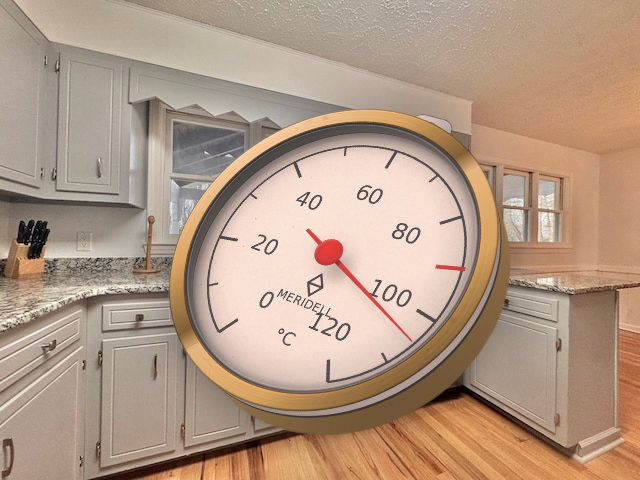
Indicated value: 105°C
